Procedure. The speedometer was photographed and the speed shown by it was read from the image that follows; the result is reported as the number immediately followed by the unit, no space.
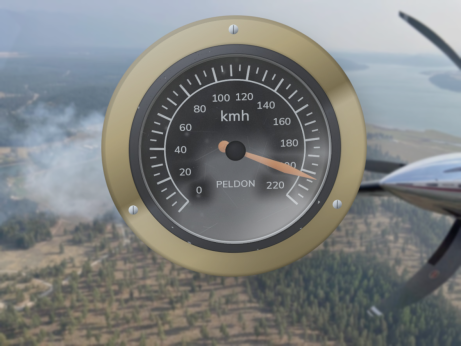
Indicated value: 202.5km/h
